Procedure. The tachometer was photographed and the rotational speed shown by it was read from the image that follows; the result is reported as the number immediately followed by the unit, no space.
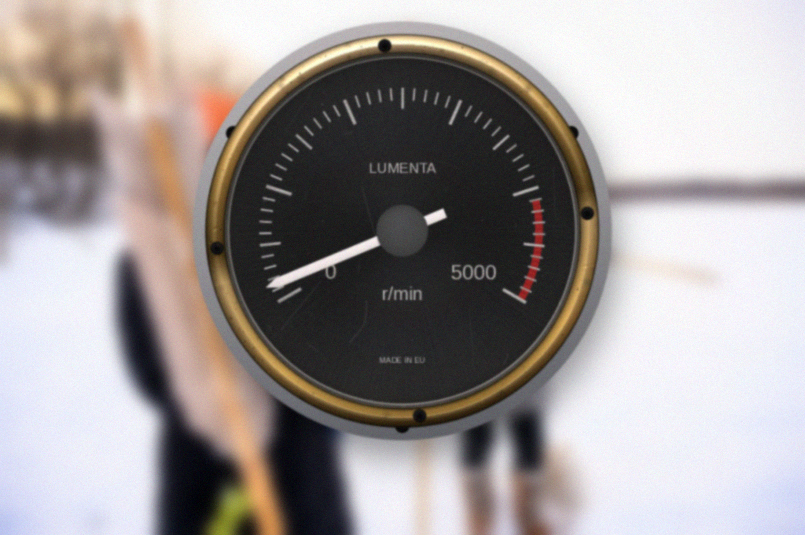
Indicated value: 150rpm
